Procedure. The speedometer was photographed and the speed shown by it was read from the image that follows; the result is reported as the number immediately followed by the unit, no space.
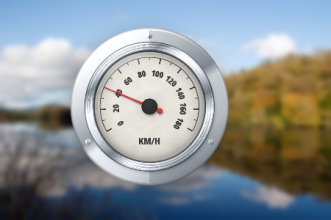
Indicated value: 40km/h
